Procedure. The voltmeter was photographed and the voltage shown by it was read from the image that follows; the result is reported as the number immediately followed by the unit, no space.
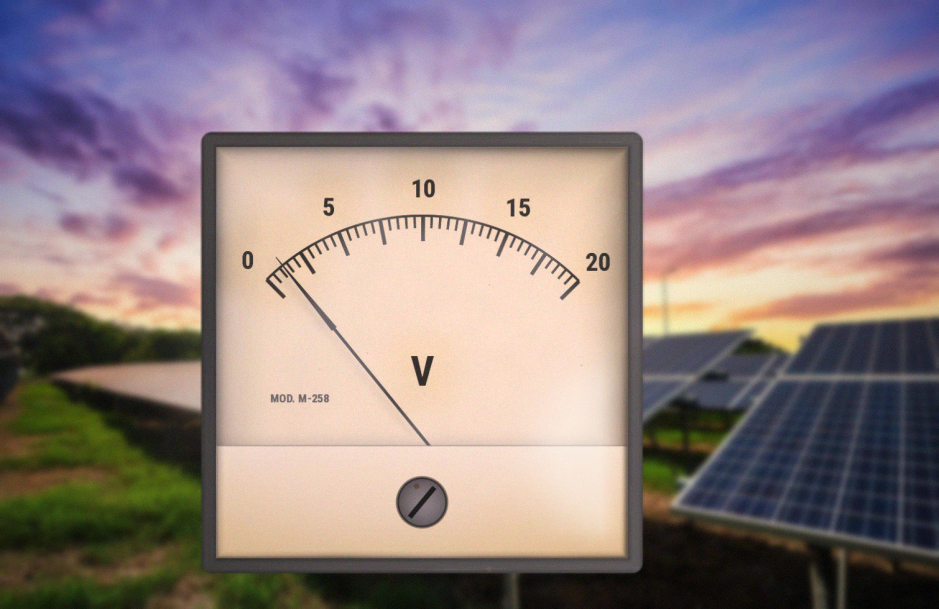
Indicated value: 1.25V
